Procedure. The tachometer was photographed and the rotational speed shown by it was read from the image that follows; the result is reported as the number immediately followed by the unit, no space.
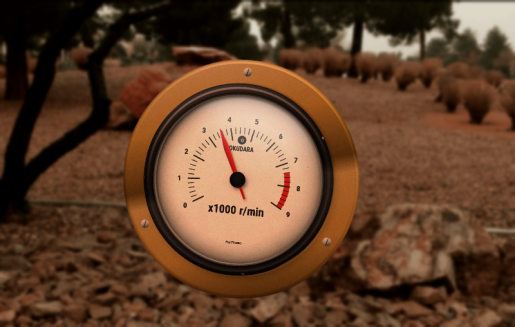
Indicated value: 3600rpm
